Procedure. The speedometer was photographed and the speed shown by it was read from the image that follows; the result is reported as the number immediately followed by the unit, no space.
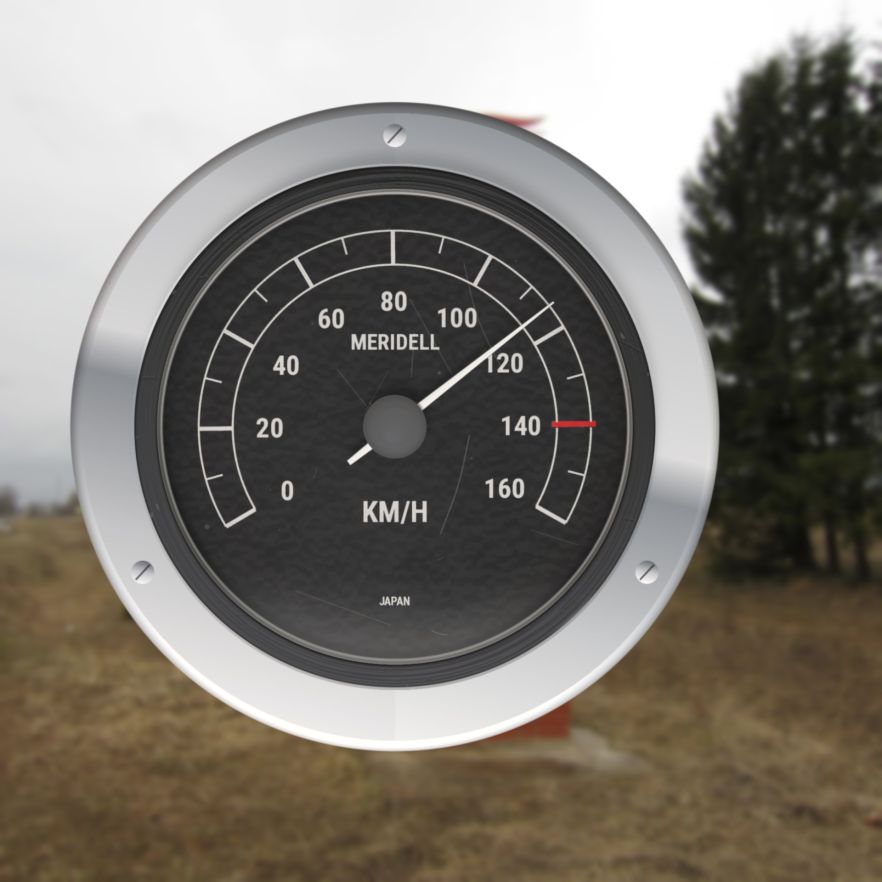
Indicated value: 115km/h
